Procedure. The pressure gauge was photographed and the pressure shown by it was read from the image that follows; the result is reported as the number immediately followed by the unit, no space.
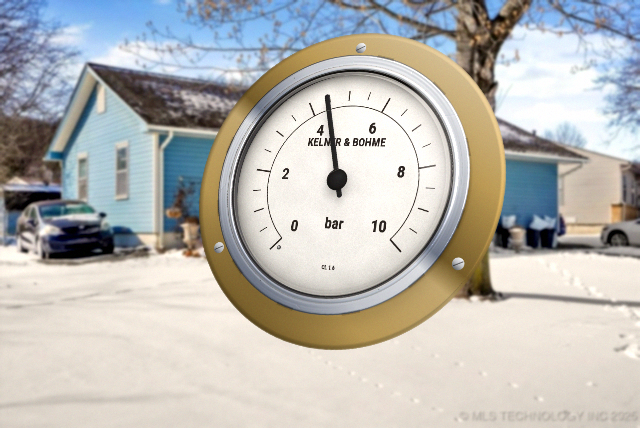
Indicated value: 4.5bar
